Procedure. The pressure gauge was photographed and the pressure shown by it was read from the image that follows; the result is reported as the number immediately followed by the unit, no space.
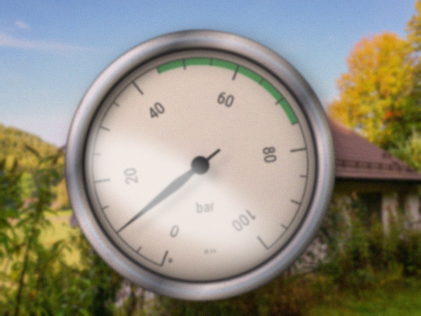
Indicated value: 10bar
